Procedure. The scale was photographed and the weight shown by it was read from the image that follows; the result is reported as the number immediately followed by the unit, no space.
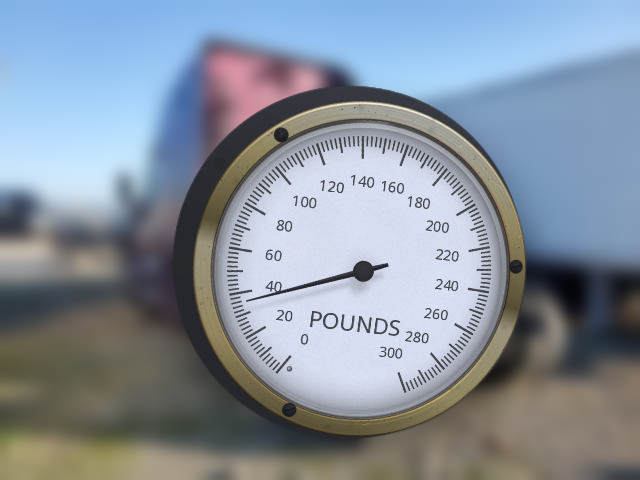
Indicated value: 36lb
